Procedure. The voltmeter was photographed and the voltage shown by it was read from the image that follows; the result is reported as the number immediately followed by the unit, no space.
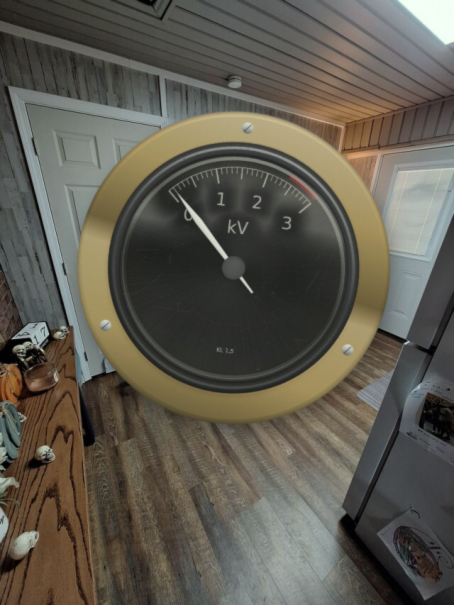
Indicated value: 0.1kV
